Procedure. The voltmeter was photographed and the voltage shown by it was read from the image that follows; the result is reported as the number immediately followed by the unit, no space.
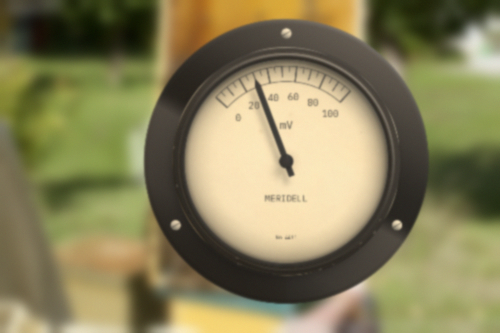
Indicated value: 30mV
